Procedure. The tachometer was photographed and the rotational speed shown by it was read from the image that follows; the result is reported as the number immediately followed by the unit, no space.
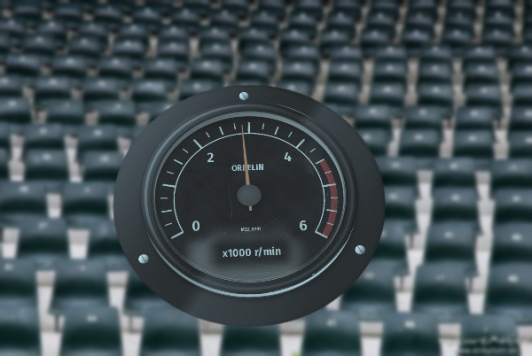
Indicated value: 2875rpm
